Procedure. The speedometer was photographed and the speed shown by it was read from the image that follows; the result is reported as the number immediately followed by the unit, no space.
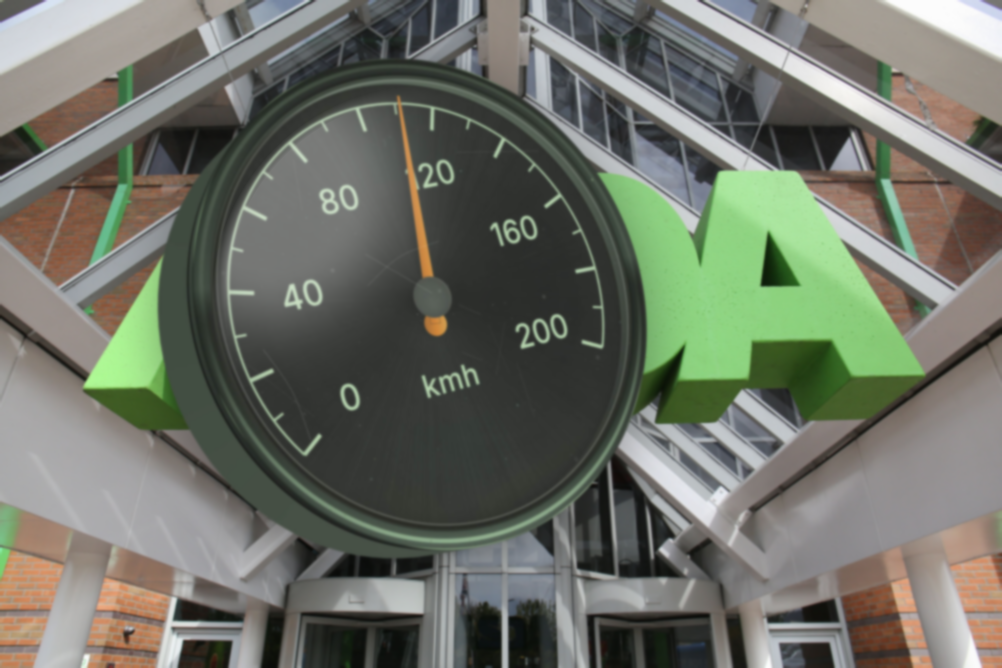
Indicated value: 110km/h
